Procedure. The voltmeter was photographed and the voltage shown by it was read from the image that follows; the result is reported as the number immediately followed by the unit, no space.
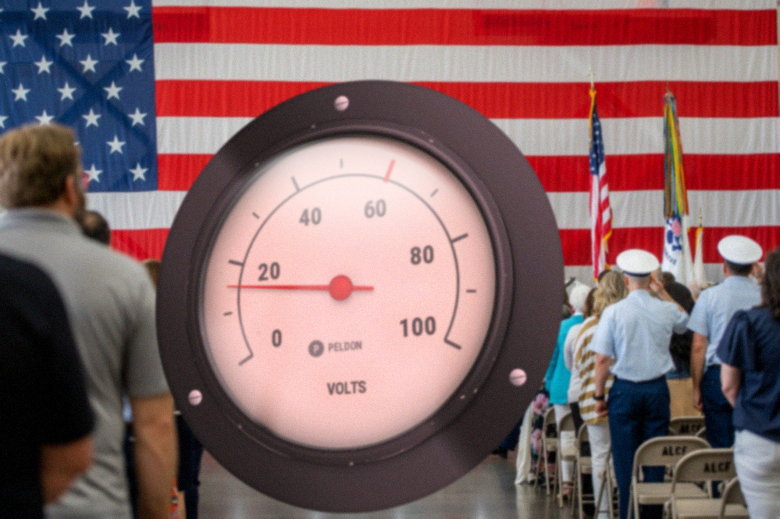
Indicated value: 15V
